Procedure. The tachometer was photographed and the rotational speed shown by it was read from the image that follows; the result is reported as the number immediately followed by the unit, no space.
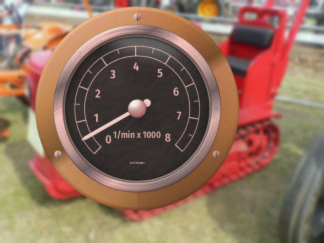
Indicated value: 500rpm
